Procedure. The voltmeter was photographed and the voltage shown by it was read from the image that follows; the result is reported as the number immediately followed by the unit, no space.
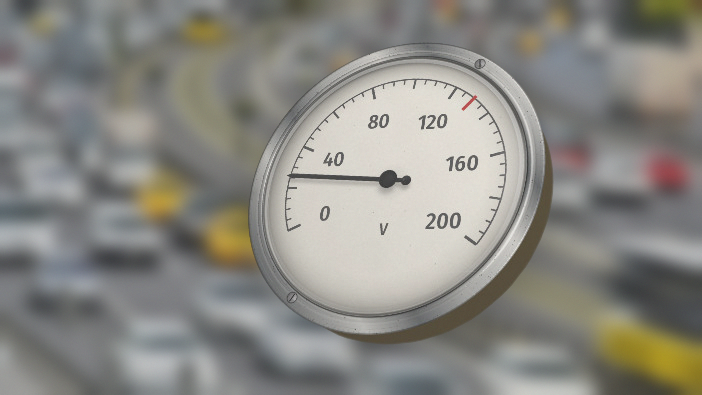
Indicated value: 25V
